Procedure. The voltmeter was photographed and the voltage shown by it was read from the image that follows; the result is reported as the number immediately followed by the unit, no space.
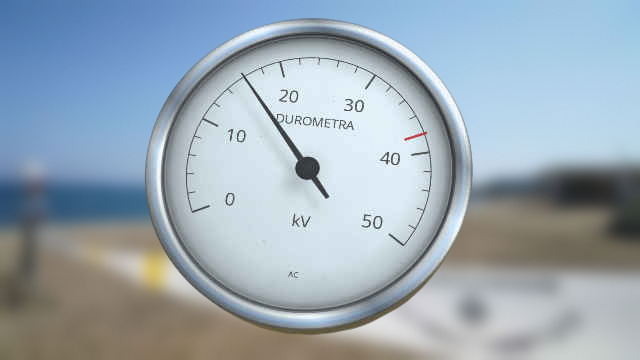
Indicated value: 16kV
